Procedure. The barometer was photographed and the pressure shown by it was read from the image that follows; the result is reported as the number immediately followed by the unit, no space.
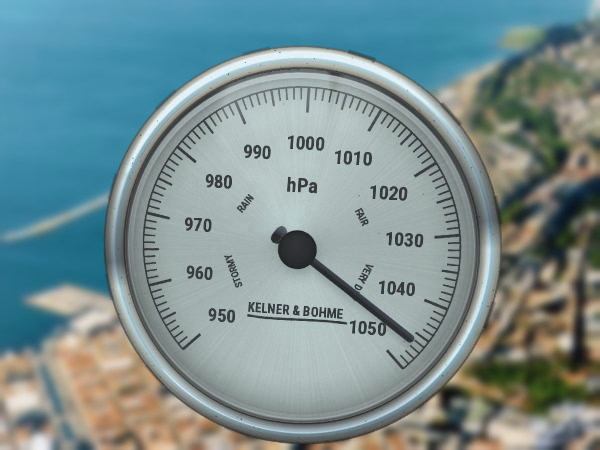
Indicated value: 1046hPa
